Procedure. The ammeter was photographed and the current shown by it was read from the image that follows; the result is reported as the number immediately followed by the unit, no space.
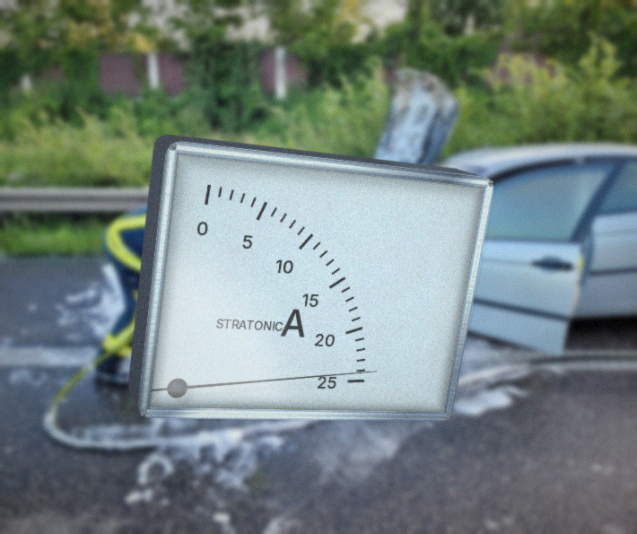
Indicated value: 24A
